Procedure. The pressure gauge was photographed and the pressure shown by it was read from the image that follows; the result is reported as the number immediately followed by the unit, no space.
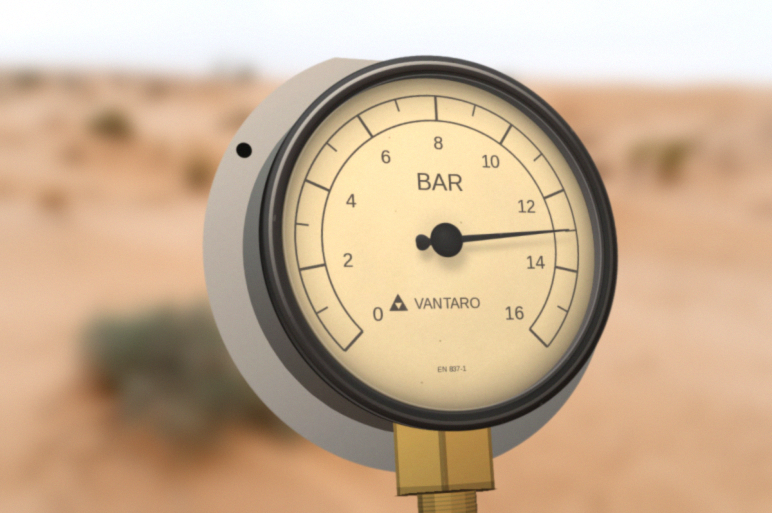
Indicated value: 13bar
